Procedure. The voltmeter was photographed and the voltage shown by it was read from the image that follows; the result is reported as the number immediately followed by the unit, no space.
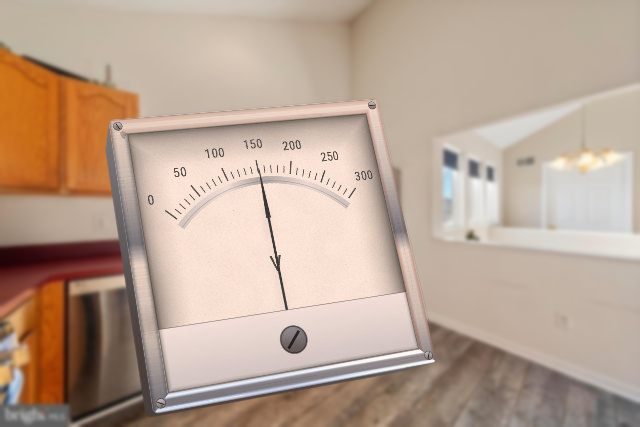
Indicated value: 150V
